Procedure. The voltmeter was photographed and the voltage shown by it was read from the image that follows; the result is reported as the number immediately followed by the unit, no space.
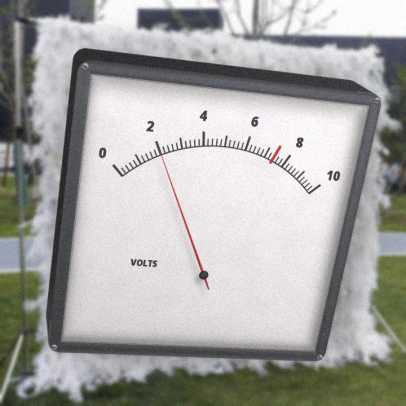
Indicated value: 2V
